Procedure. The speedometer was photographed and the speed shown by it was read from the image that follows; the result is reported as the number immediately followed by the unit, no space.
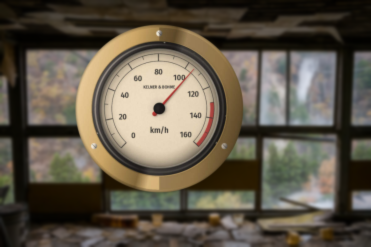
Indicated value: 105km/h
